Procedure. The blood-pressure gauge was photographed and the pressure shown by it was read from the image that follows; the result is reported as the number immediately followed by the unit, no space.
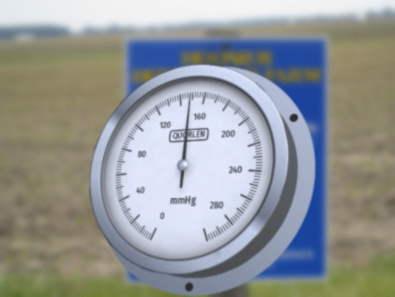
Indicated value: 150mmHg
